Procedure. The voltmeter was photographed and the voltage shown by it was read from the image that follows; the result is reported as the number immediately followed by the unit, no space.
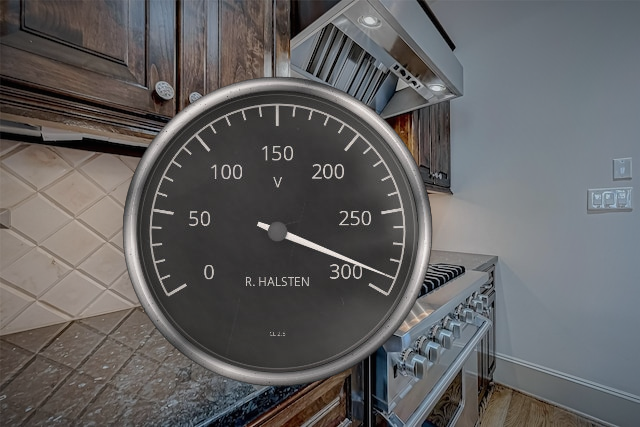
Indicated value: 290V
